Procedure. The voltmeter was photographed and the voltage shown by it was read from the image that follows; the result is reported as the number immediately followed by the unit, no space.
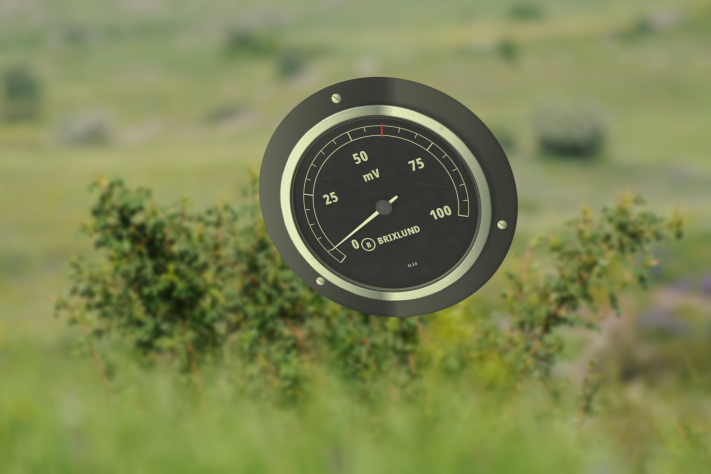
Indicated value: 5mV
